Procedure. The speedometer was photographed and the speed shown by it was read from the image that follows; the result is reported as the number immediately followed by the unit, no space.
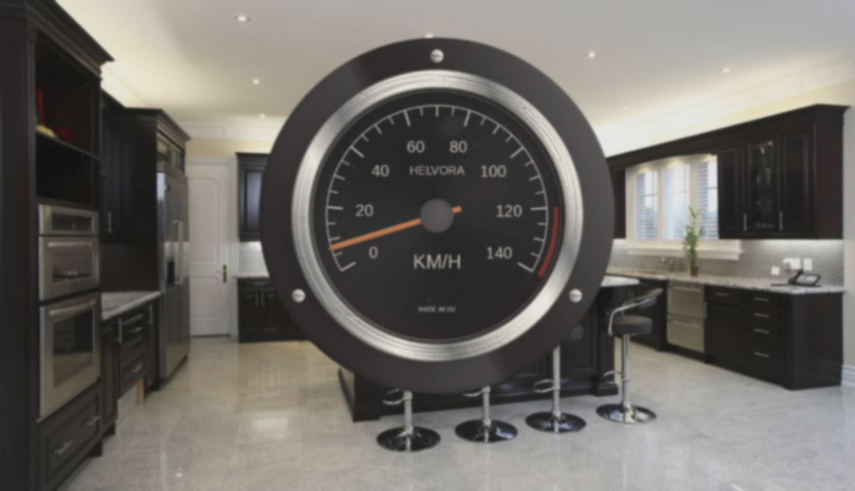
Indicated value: 7.5km/h
